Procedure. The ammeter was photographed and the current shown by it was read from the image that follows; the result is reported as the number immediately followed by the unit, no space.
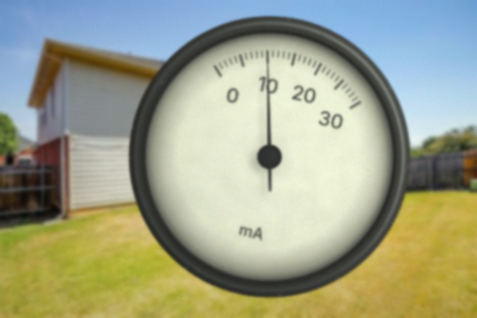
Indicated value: 10mA
